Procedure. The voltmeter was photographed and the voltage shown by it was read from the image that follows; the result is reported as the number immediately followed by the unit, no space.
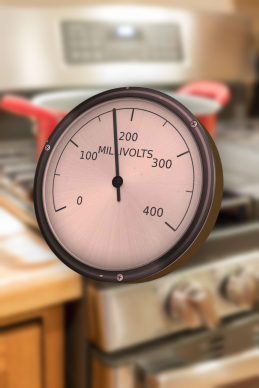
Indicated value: 175mV
